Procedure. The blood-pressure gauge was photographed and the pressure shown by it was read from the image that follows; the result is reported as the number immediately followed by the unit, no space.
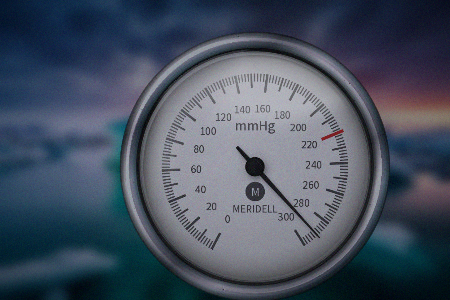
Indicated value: 290mmHg
